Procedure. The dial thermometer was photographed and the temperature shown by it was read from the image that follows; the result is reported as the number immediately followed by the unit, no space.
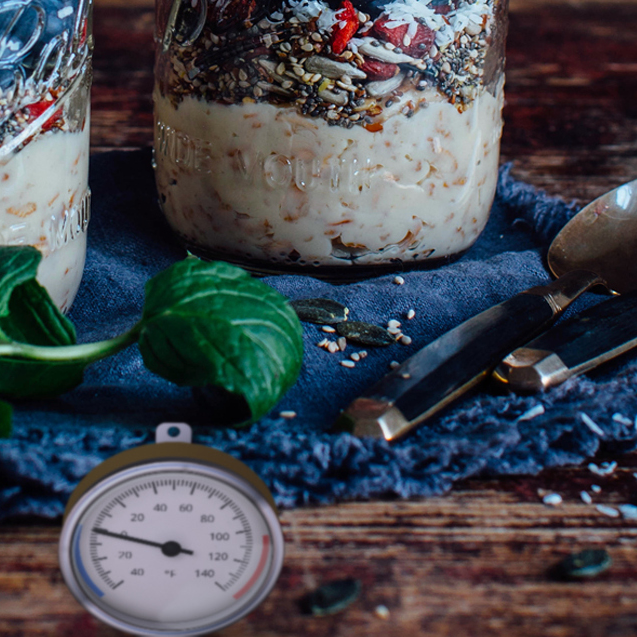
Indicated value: 0°F
